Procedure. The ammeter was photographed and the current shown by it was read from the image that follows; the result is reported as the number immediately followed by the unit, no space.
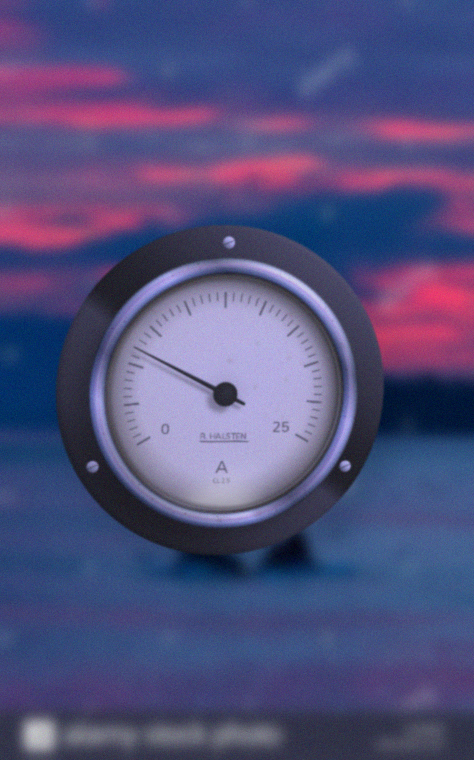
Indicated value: 6A
